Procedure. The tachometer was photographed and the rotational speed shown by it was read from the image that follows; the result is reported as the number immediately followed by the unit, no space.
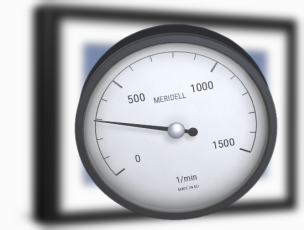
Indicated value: 300rpm
